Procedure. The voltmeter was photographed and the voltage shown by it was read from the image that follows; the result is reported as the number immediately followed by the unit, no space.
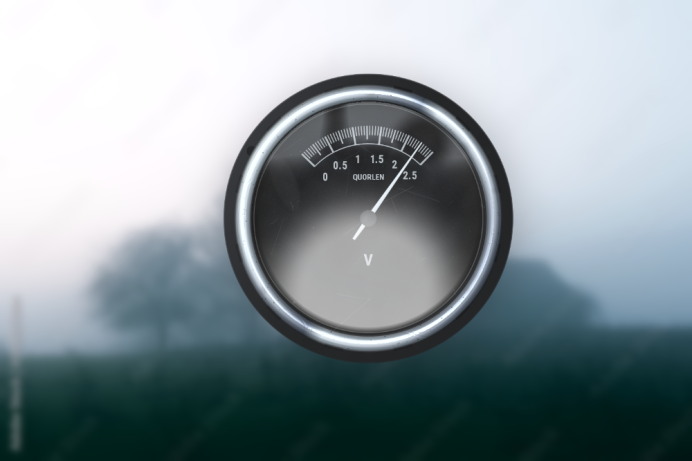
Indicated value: 2.25V
